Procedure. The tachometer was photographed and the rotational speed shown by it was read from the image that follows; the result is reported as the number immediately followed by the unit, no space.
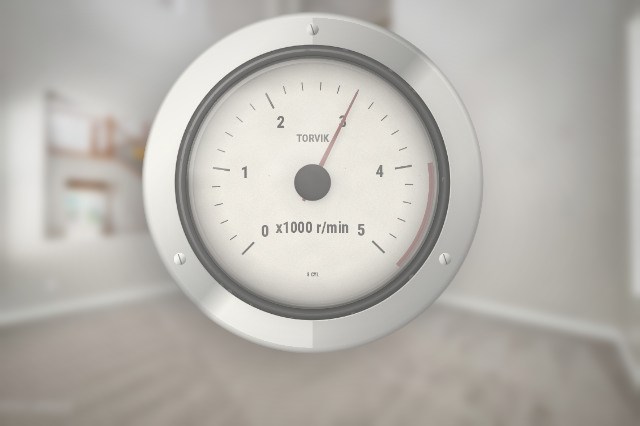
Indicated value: 3000rpm
